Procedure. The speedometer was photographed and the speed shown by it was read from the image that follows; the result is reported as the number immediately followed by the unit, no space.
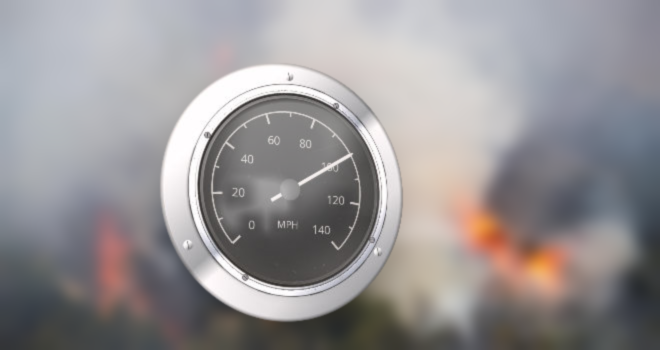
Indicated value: 100mph
